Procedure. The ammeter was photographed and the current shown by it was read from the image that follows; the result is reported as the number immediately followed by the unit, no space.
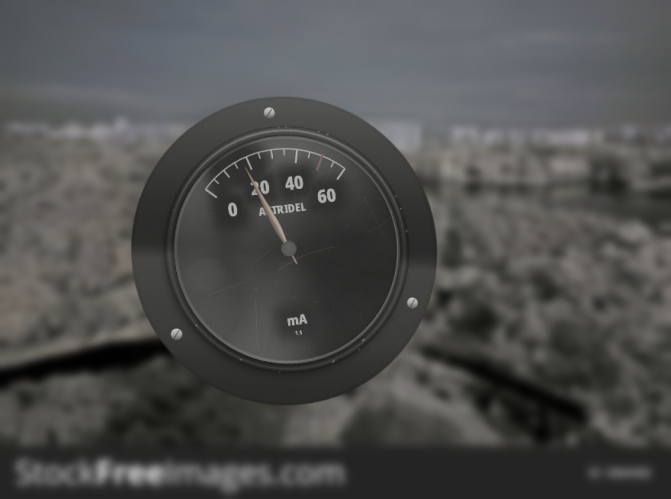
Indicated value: 17.5mA
